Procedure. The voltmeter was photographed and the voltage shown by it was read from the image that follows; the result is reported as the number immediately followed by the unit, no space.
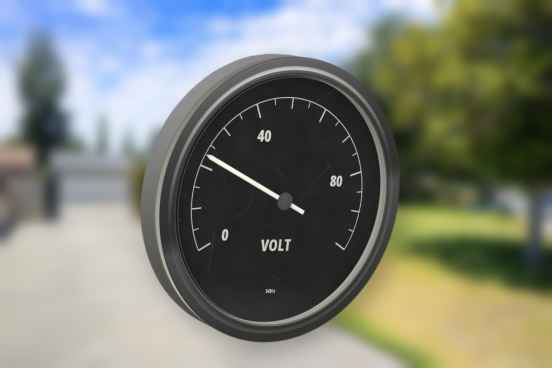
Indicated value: 22.5V
